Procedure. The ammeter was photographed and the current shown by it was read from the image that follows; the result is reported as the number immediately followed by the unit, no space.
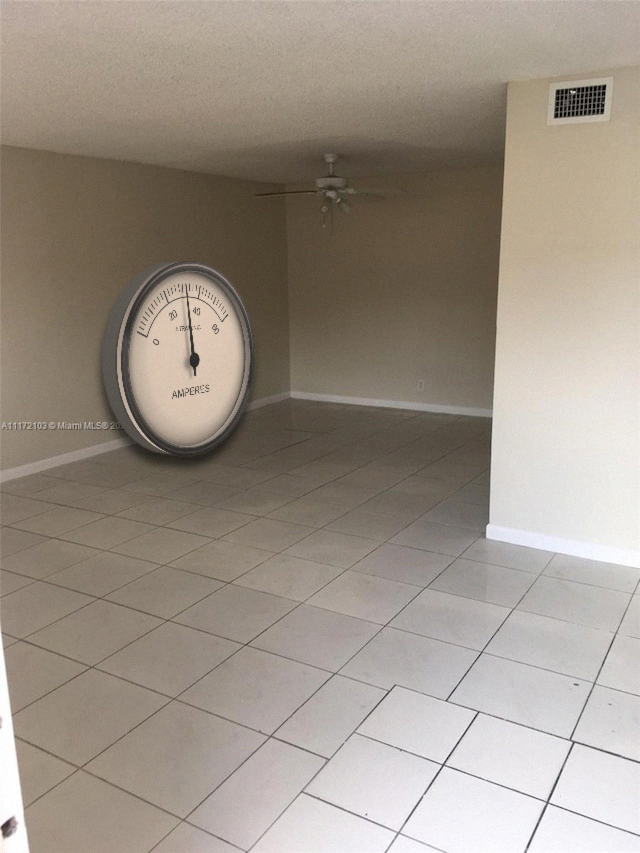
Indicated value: 30A
